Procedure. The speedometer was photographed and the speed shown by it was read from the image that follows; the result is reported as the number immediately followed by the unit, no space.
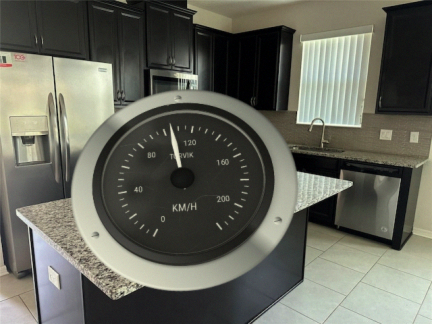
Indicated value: 105km/h
